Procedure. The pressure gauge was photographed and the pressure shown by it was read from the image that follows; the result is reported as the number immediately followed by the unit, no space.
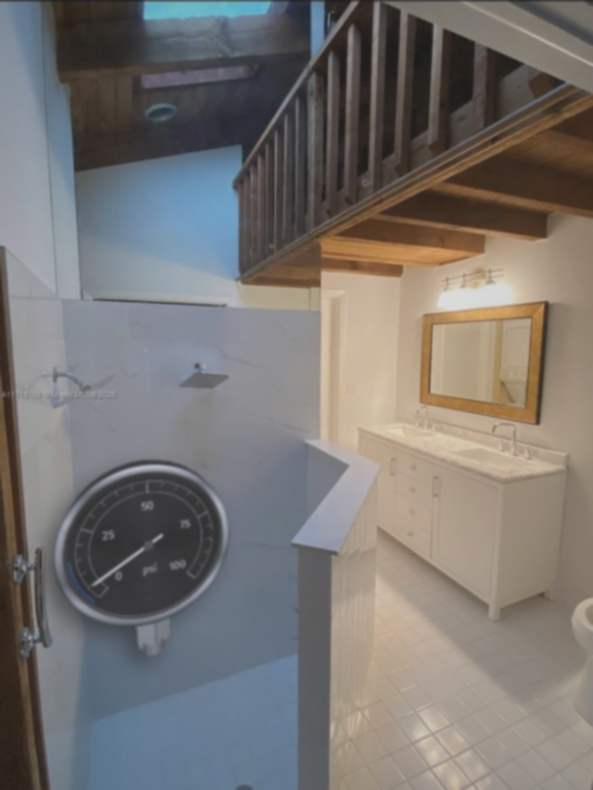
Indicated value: 5psi
